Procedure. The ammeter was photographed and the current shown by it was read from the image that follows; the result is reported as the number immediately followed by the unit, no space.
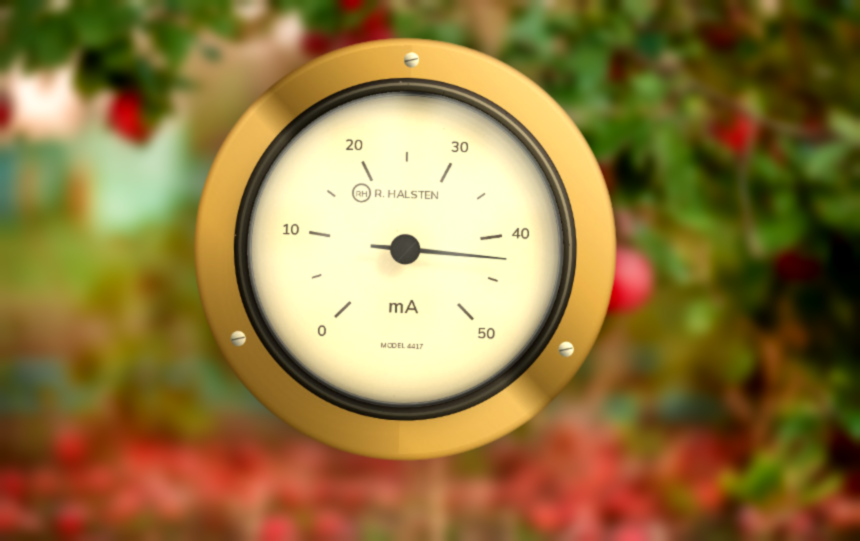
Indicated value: 42.5mA
